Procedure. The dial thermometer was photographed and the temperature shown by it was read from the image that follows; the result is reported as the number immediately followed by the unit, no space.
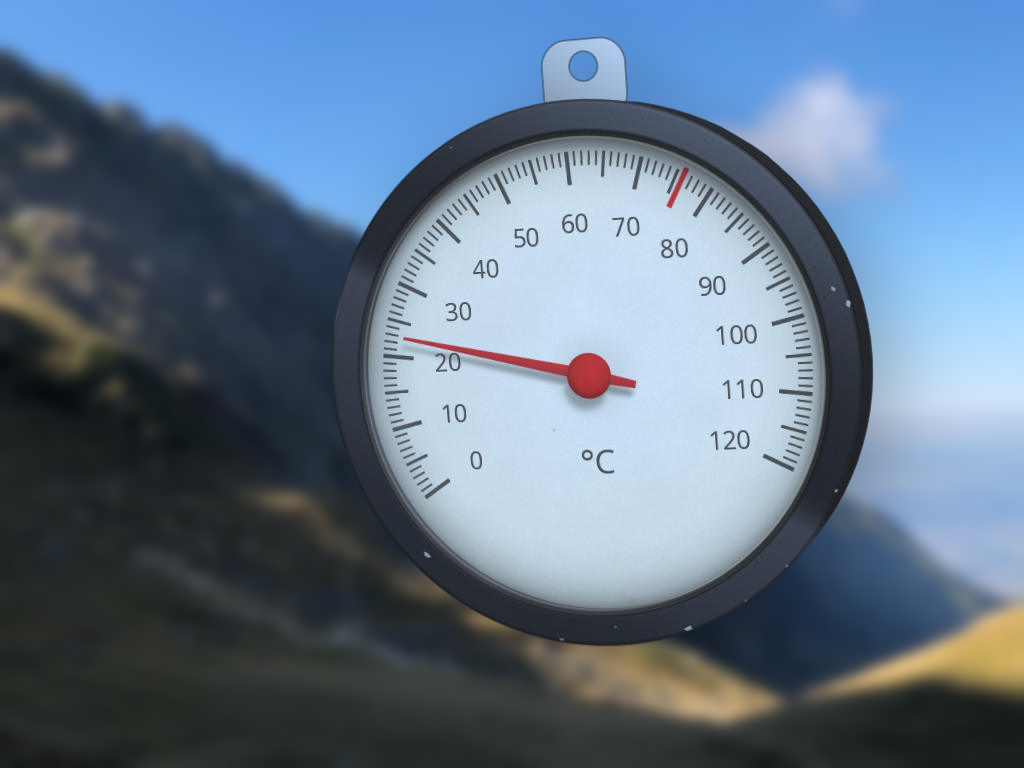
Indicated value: 23°C
